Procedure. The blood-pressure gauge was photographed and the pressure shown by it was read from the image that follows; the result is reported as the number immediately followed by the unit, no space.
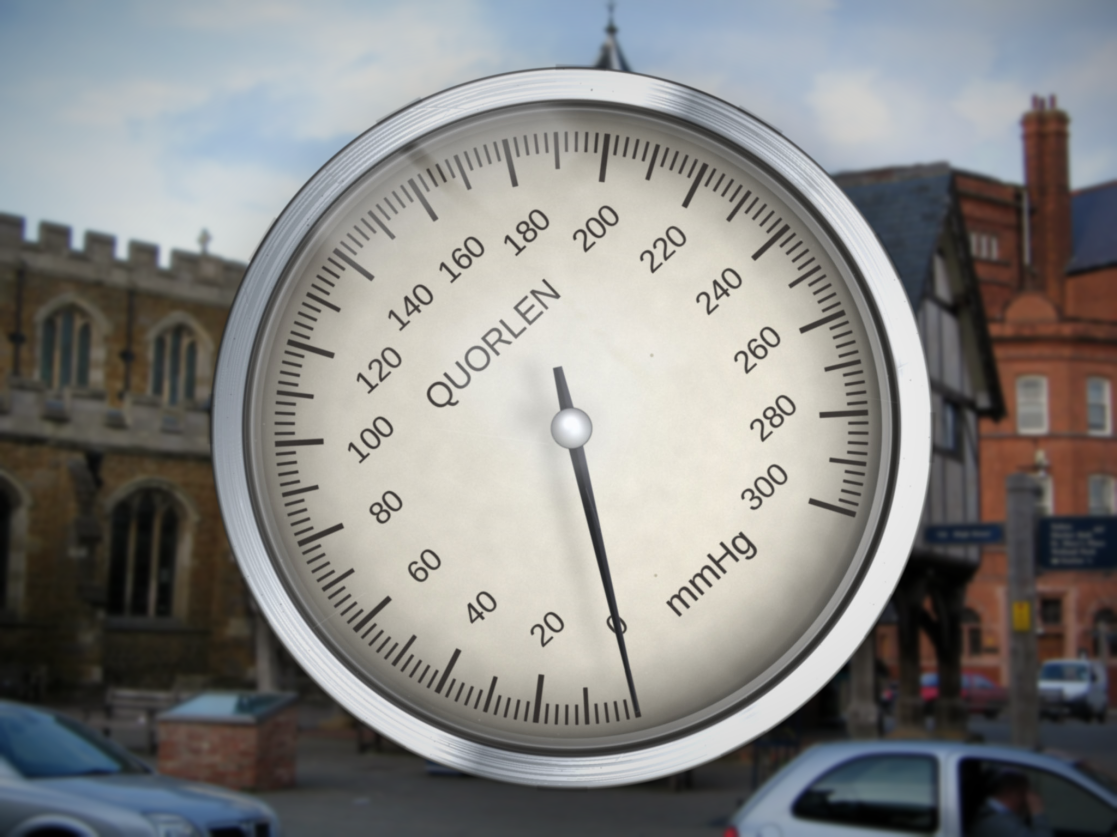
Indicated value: 0mmHg
